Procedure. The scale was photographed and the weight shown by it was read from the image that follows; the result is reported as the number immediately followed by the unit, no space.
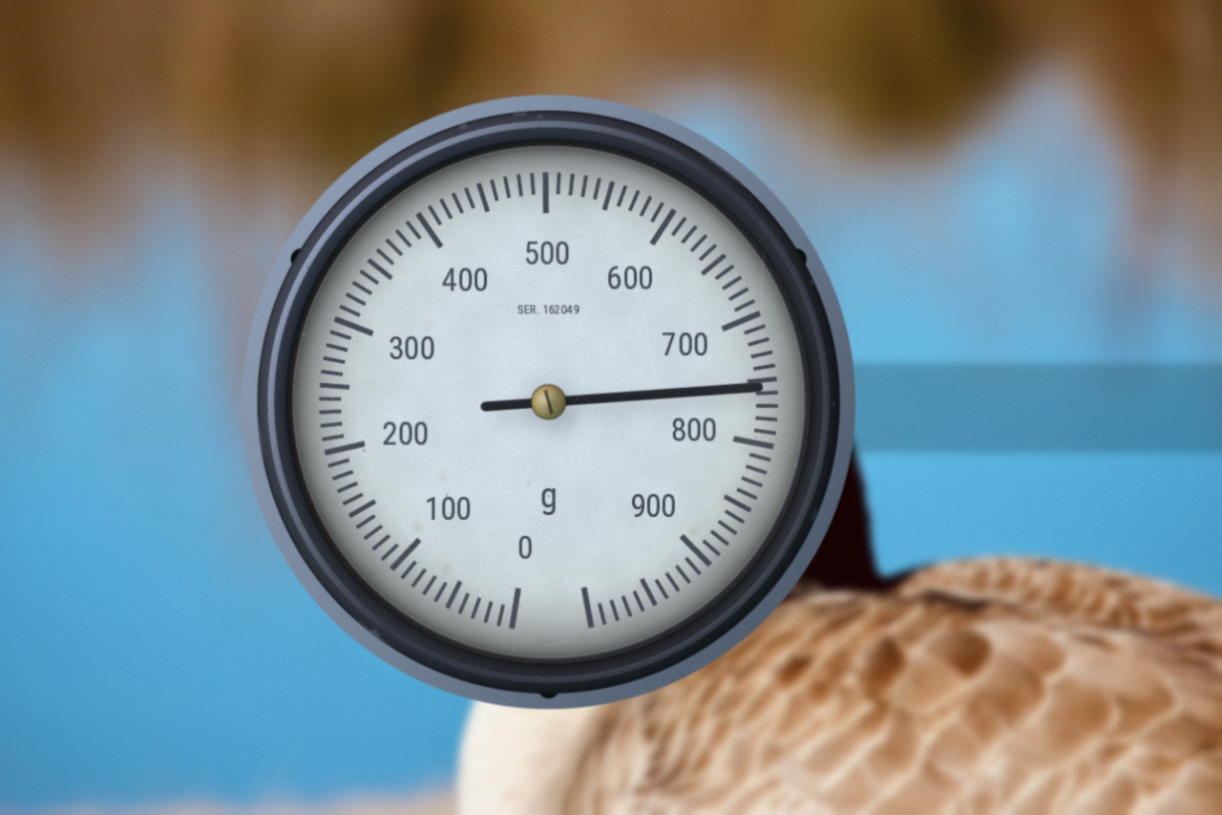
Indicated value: 755g
